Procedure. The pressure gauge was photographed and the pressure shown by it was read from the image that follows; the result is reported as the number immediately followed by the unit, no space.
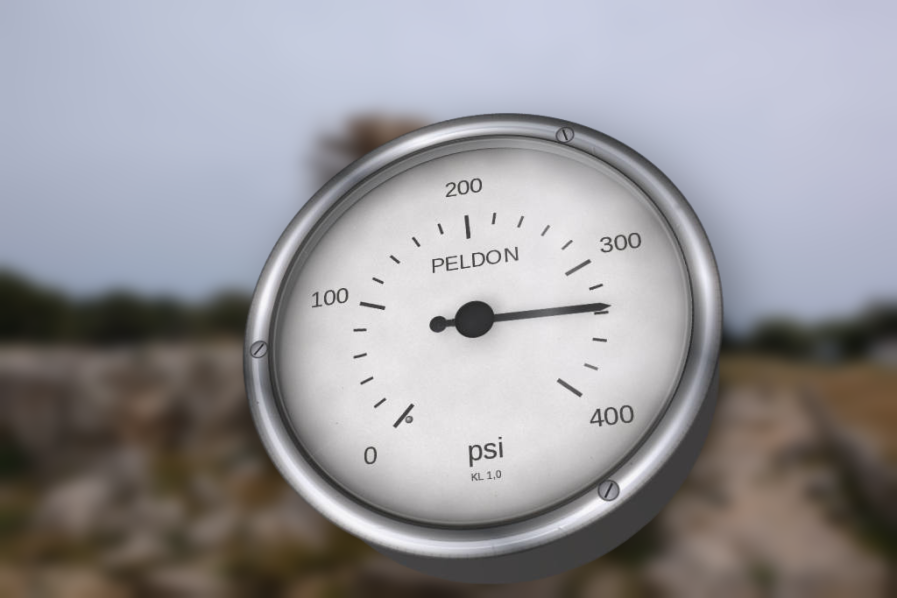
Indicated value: 340psi
